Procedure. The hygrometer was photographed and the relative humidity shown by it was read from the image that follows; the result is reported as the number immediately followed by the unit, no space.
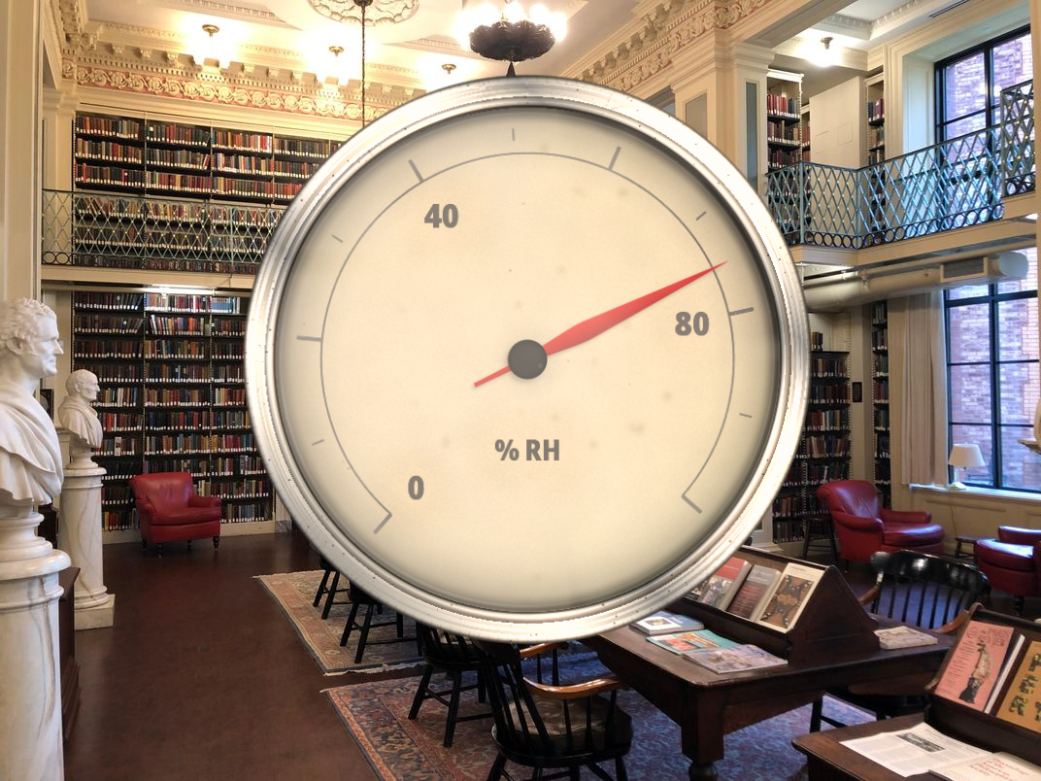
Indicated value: 75%
